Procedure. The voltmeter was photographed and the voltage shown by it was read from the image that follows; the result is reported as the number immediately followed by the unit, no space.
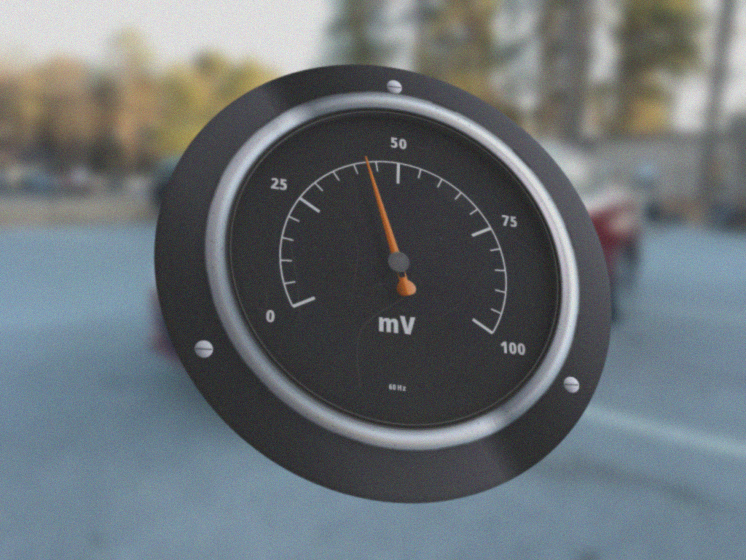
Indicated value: 42.5mV
